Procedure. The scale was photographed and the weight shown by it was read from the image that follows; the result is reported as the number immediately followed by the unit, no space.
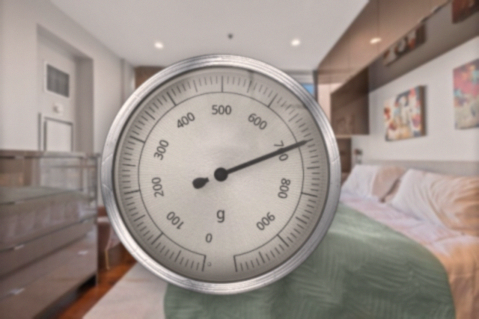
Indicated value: 700g
